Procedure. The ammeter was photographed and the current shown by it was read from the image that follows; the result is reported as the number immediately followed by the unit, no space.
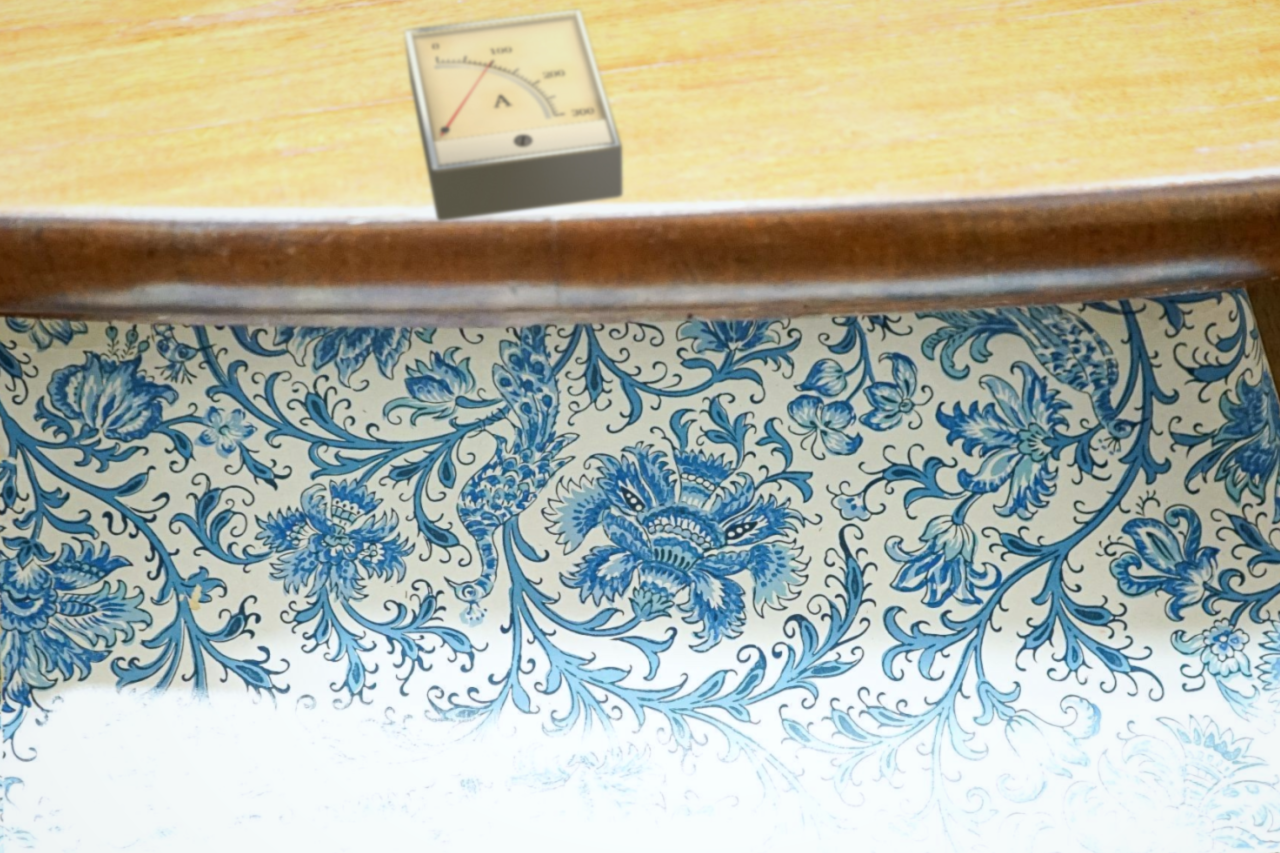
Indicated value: 100A
